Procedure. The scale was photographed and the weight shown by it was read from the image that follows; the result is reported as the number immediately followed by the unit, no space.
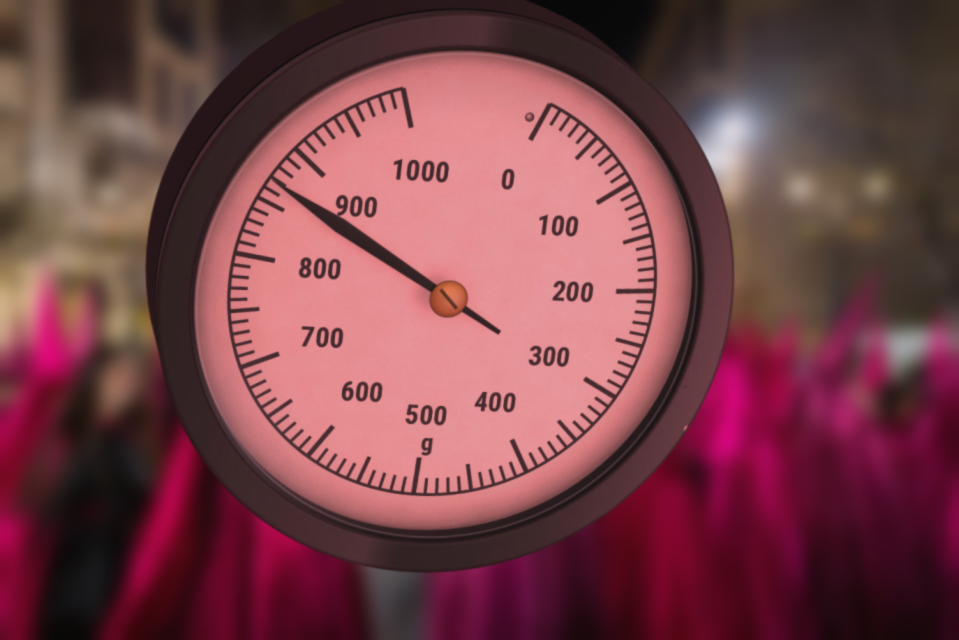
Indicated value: 870g
